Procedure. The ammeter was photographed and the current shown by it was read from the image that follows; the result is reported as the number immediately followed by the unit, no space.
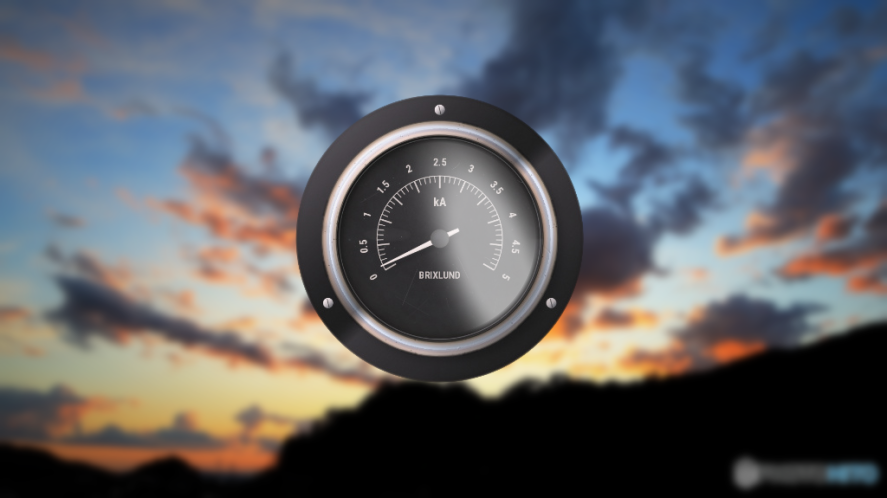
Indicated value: 0.1kA
